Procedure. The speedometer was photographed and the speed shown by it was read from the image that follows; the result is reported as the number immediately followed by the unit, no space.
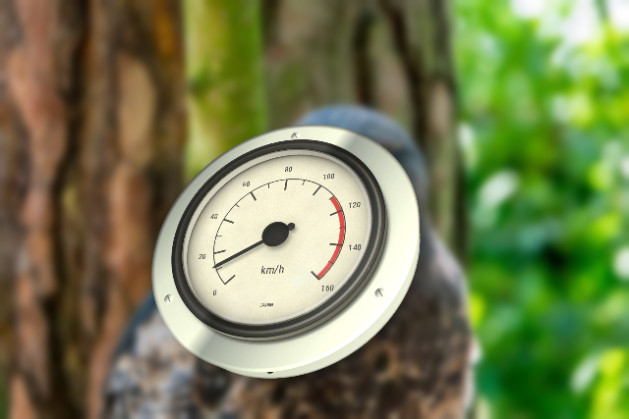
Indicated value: 10km/h
